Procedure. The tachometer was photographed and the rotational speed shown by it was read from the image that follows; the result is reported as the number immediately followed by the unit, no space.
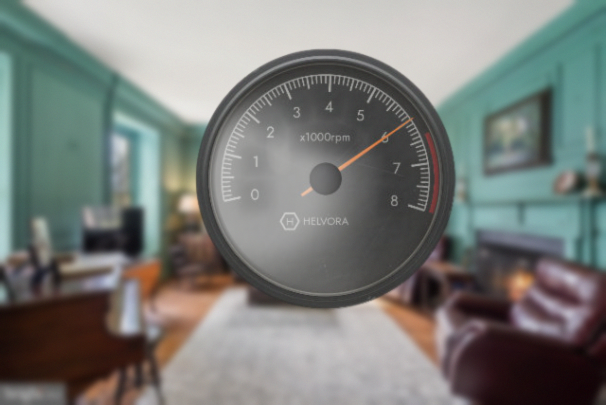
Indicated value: 6000rpm
